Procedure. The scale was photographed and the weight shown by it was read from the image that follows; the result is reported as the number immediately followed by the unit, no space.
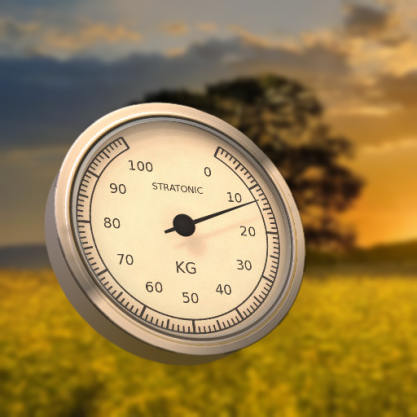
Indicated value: 13kg
